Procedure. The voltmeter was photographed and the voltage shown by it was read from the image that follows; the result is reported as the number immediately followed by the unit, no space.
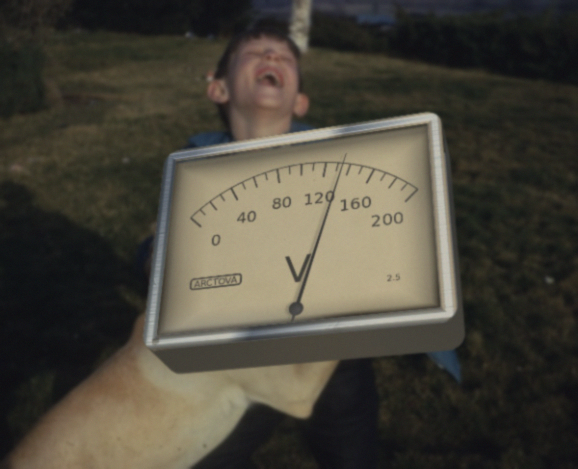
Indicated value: 135V
